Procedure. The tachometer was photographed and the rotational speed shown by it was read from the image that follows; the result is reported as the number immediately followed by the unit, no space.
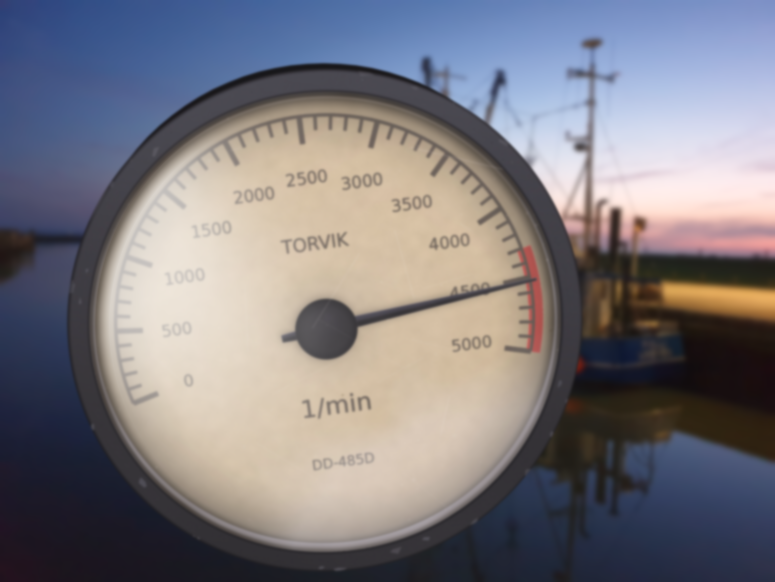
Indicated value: 4500rpm
